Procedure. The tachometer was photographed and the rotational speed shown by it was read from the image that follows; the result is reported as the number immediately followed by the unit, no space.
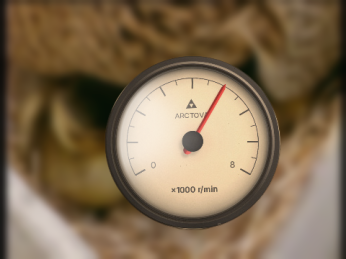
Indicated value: 5000rpm
